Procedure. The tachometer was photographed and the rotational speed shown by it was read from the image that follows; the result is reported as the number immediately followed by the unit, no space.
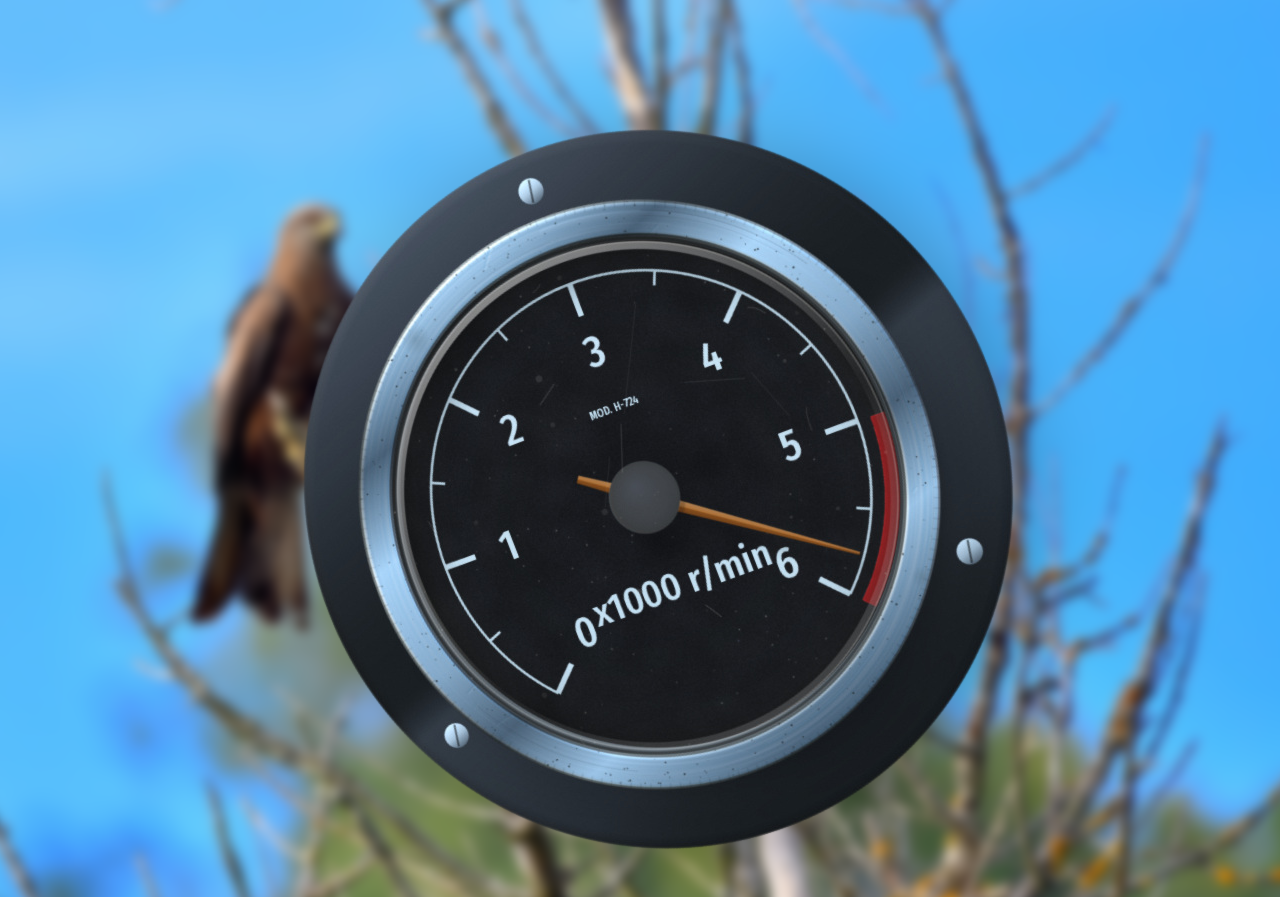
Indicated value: 5750rpm
